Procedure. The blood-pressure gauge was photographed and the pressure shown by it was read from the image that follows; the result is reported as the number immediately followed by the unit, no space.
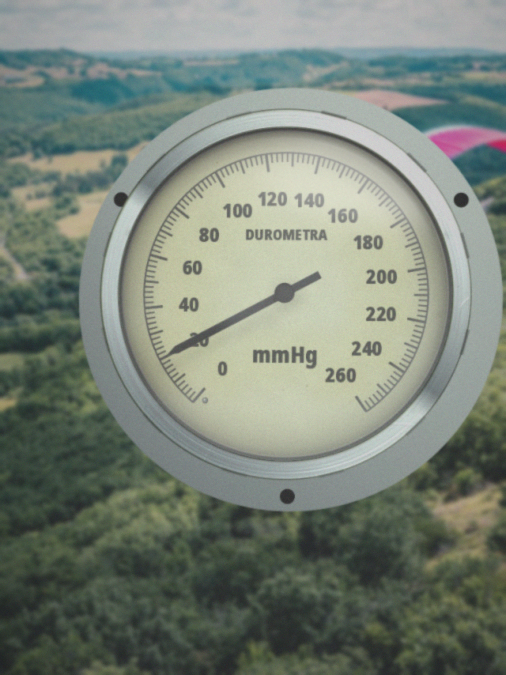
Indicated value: 20mmHg
